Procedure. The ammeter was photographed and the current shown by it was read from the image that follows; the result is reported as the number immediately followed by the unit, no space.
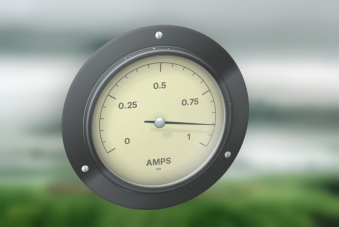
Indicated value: 0.9A
